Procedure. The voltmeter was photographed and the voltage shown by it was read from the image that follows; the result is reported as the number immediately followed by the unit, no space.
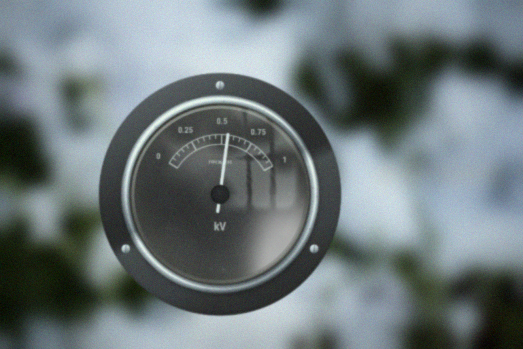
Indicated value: 0.55kV
